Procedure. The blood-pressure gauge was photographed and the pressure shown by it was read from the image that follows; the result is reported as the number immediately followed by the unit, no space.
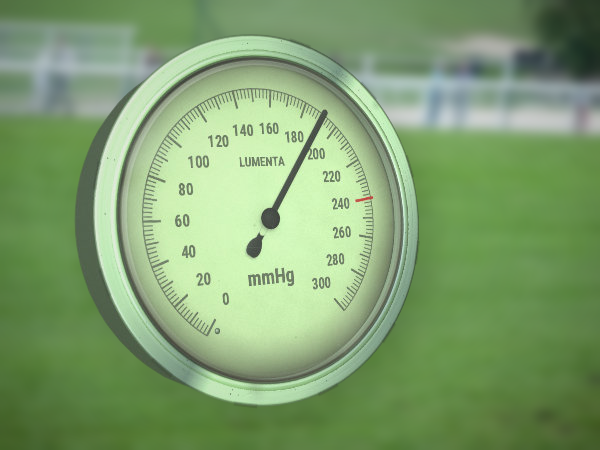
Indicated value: 190mmHg
